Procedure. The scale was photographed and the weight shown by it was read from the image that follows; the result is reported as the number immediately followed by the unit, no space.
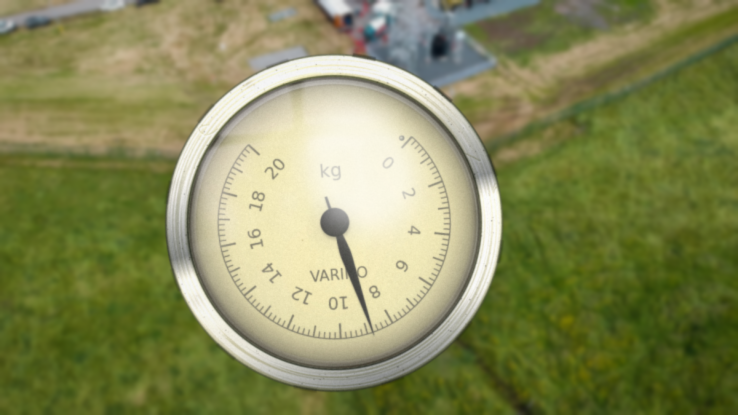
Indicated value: 8.8kg
